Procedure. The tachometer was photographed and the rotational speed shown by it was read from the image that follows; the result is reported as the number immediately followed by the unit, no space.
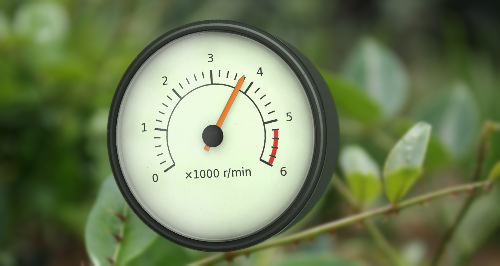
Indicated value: 3800rpm
